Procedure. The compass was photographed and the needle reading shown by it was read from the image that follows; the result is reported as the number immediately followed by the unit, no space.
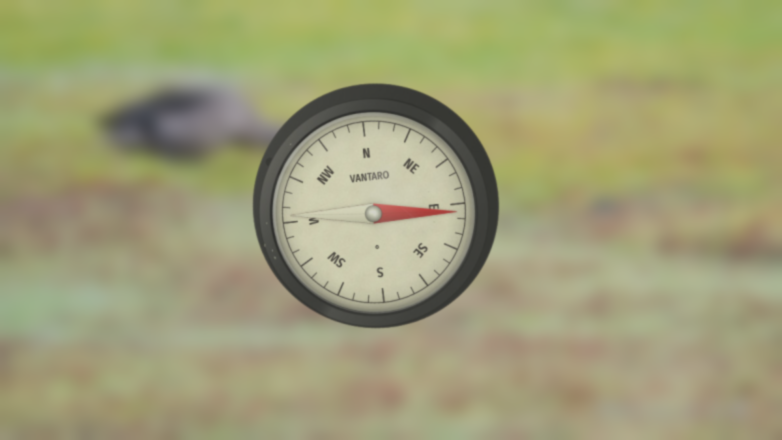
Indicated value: 95°
